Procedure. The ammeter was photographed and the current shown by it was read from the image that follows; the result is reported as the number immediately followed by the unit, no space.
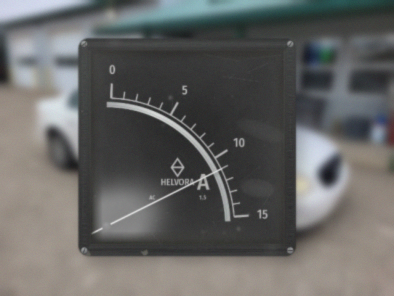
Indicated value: 11A
